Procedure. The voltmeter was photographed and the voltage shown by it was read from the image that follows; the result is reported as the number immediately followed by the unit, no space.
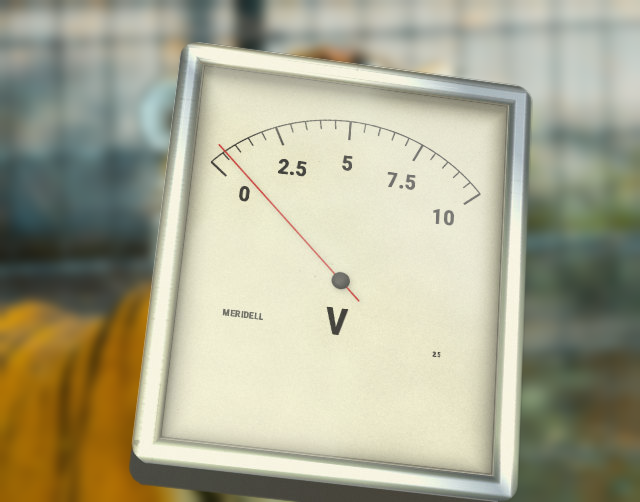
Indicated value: 0.5V
